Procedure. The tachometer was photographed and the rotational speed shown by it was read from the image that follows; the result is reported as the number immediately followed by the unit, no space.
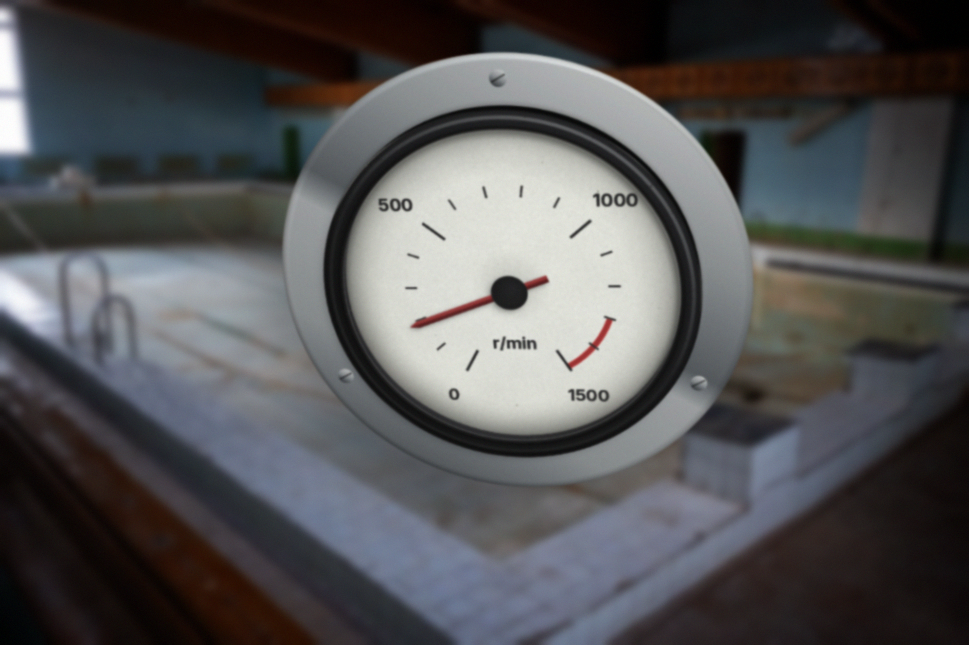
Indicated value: 200rpm
